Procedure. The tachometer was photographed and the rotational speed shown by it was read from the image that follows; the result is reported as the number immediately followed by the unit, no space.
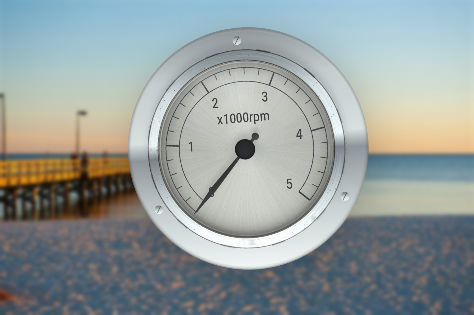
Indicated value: 0rpm
